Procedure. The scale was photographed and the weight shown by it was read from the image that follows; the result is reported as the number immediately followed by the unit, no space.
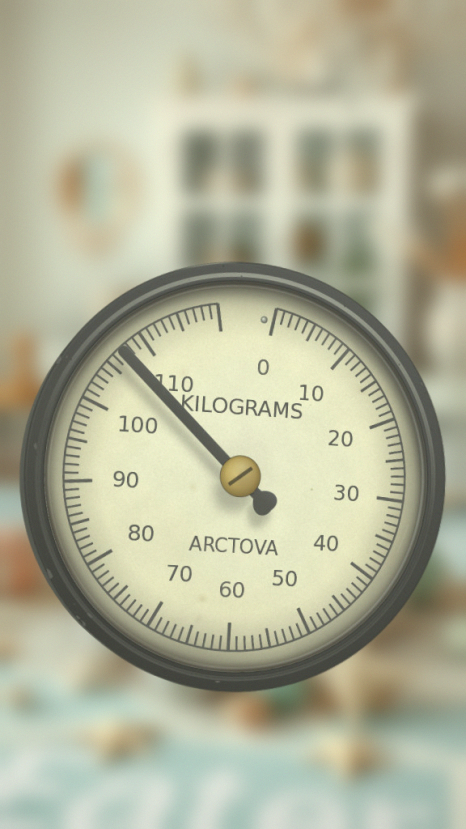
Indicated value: 107kg
